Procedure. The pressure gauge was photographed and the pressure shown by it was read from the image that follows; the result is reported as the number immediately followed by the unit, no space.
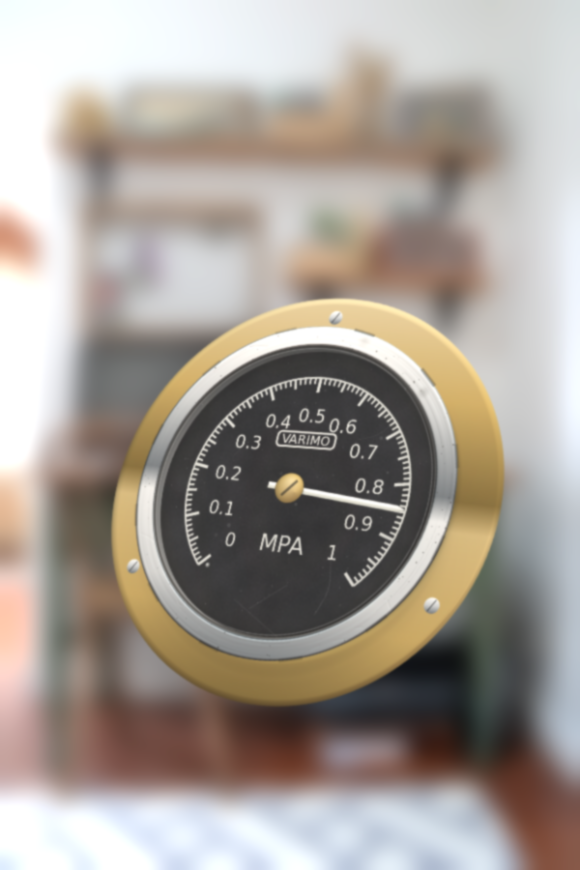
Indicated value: 0.85MPa
